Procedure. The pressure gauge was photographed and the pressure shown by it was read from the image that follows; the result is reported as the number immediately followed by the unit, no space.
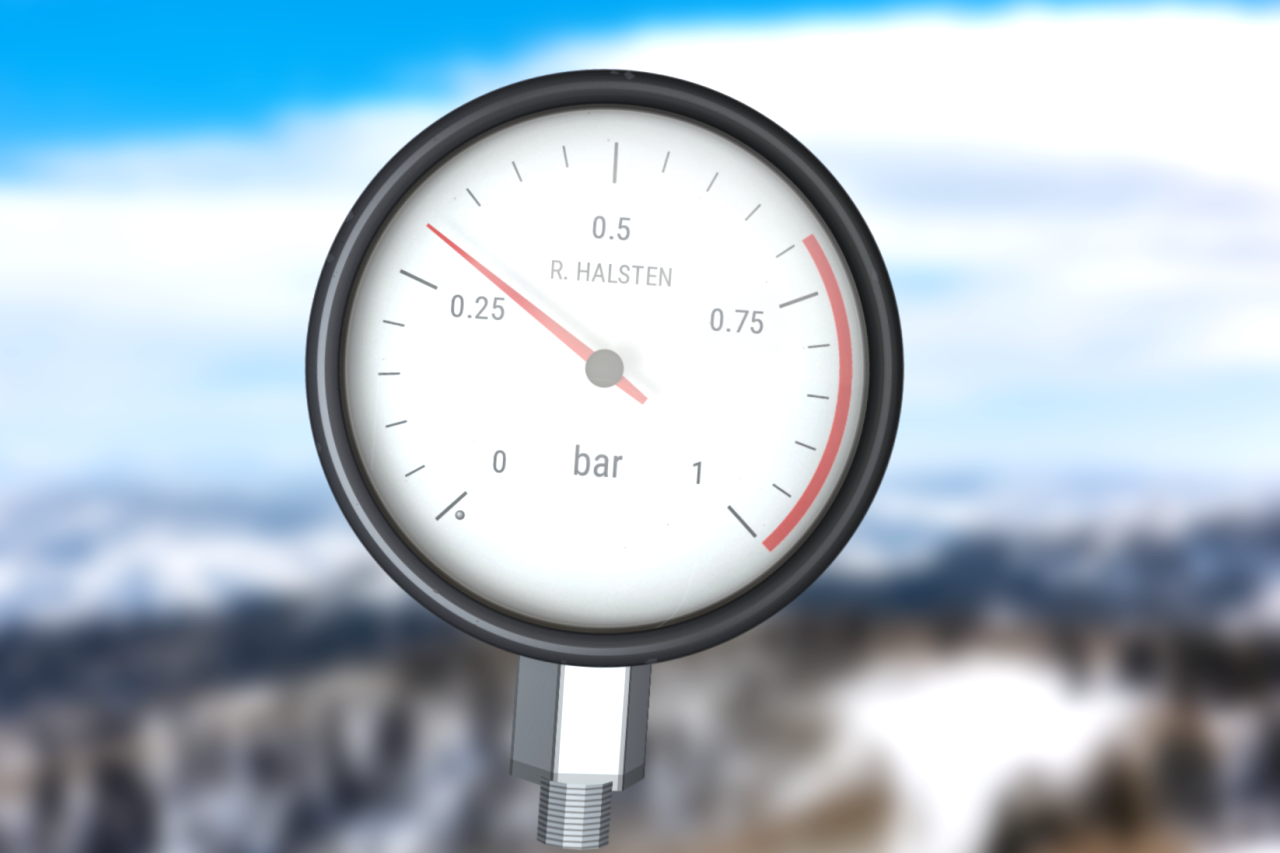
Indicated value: 0.3bar
